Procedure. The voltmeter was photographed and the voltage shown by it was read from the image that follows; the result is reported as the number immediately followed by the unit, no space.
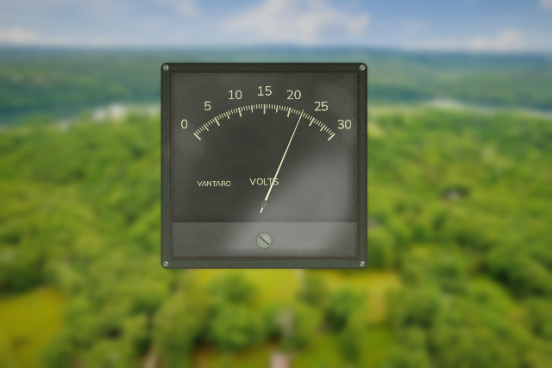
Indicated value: 22.5V
